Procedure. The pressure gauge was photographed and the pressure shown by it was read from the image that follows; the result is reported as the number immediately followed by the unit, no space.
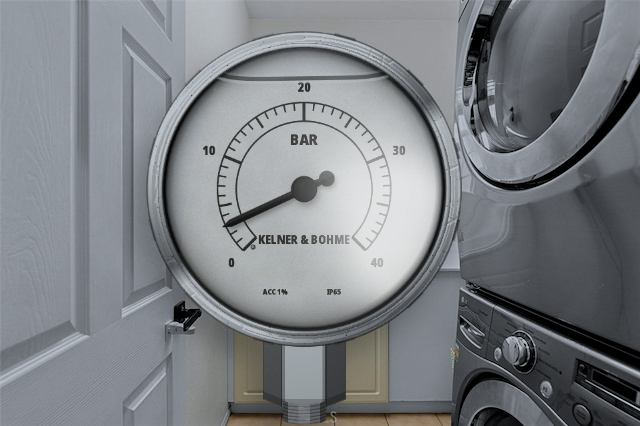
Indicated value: 3bar
